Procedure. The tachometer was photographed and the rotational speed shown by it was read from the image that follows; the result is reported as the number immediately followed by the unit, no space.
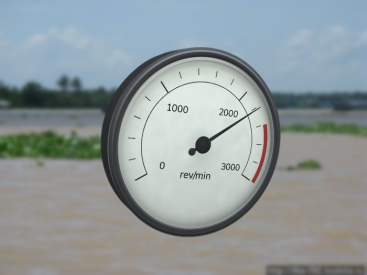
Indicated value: 2200rpm
